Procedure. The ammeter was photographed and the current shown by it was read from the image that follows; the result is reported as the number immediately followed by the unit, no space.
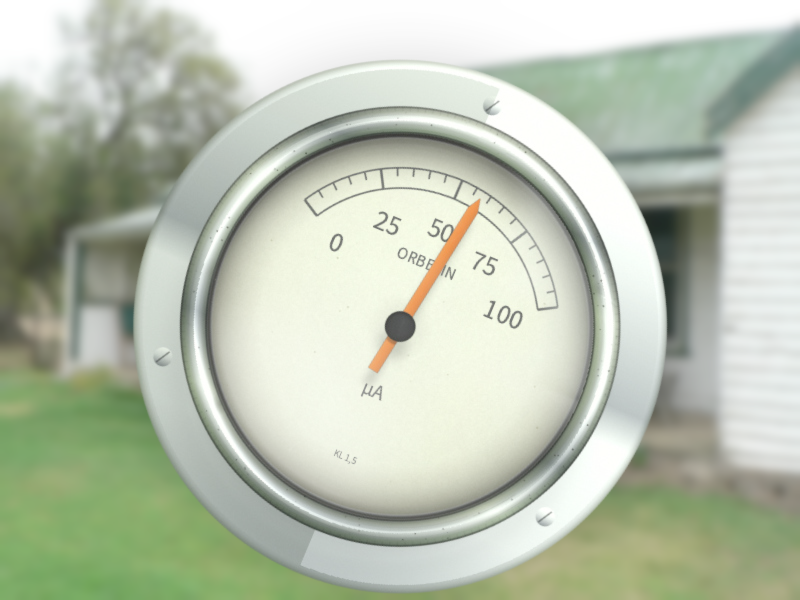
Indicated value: 57.5µA
